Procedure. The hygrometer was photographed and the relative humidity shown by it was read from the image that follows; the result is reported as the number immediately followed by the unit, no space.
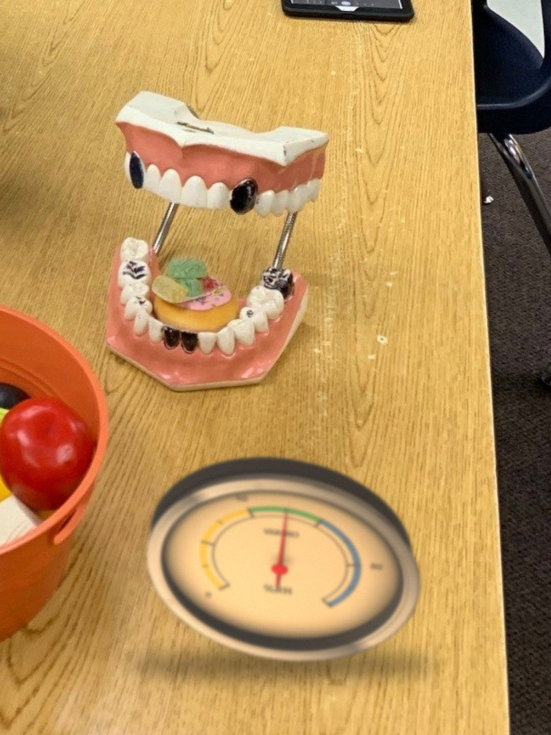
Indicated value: 50%
